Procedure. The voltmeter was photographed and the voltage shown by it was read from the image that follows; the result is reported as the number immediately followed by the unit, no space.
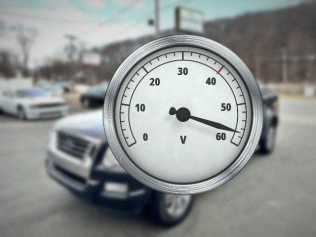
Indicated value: 57V
